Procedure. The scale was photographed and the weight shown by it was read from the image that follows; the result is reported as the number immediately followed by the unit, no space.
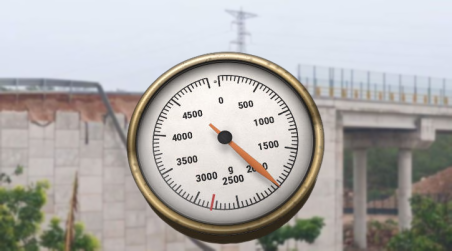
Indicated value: 2000g
